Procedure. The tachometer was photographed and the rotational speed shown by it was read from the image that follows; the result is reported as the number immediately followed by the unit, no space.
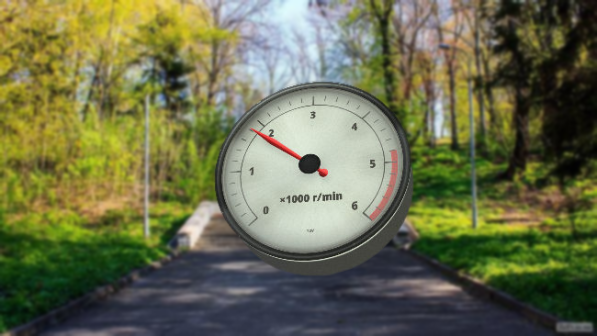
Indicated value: 1800rpm
